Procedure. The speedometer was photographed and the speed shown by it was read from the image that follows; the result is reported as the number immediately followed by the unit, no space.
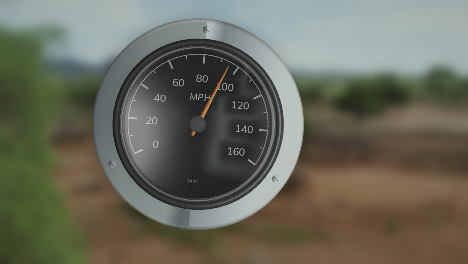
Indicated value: 95mph
